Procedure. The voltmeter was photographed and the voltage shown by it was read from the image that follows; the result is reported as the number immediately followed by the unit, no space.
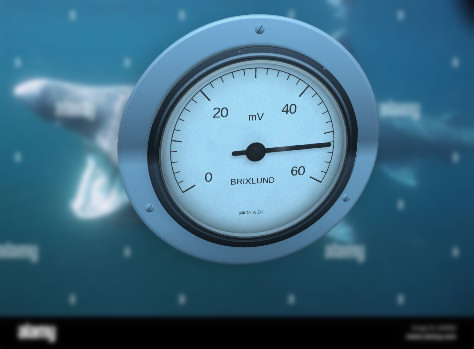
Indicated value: 52mV
